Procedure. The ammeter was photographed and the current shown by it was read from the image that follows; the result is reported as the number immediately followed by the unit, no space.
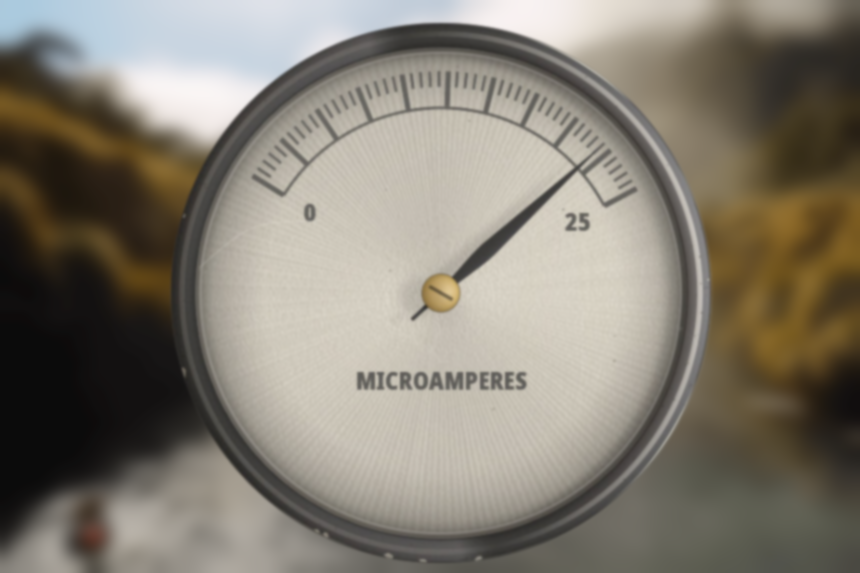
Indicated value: 22µA
